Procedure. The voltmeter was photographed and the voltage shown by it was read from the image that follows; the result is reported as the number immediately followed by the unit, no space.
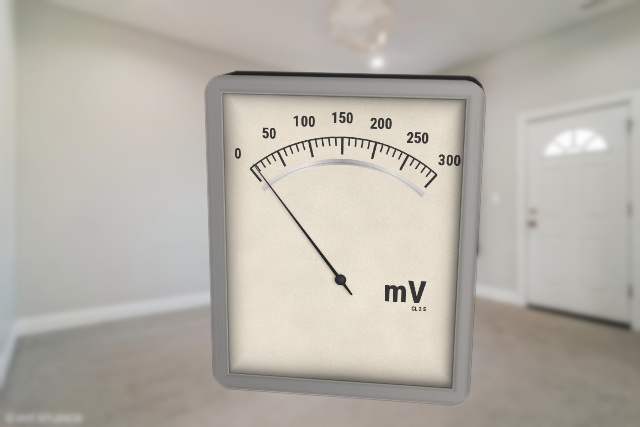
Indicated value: 10mV
